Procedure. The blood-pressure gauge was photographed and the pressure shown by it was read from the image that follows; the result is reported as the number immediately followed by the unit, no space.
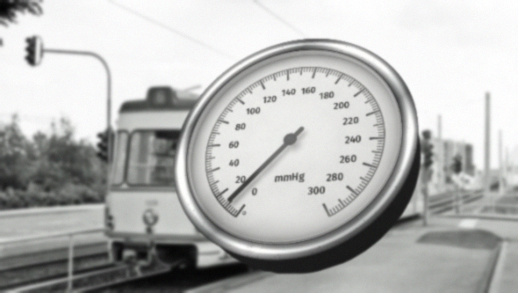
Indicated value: 10mmHg
